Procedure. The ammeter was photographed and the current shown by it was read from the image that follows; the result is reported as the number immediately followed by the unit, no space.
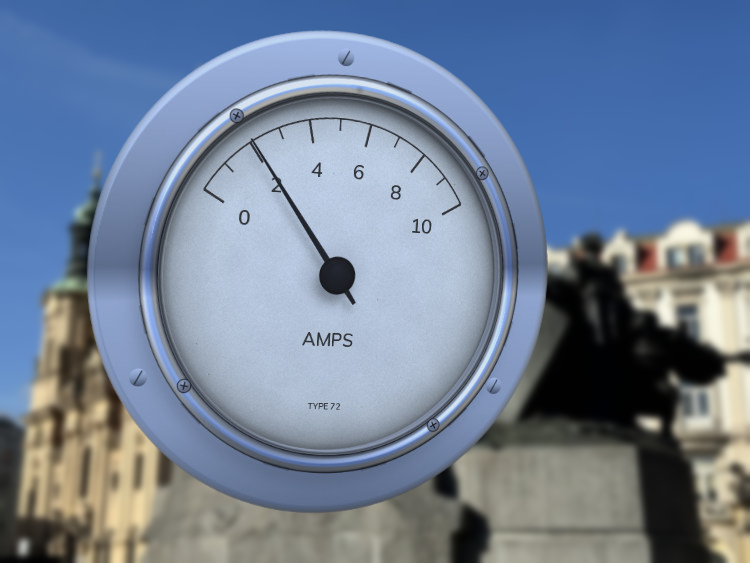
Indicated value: 2A
